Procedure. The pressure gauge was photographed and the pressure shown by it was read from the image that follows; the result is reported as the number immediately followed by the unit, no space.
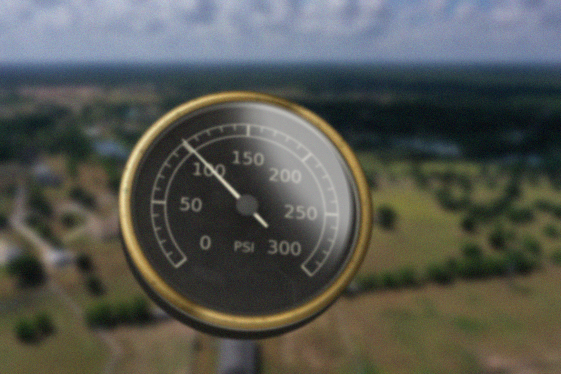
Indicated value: 100psi
